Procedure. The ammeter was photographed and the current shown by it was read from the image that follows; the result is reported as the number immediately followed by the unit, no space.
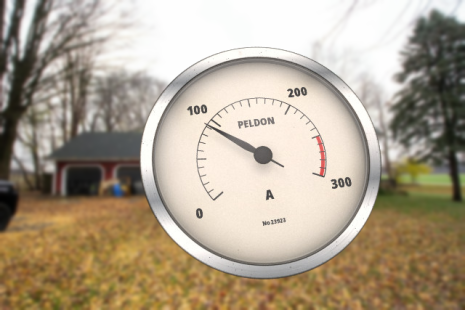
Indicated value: 90A
